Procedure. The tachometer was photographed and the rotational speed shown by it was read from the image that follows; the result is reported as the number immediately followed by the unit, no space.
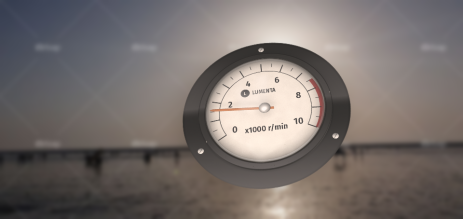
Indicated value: 1500rpm
